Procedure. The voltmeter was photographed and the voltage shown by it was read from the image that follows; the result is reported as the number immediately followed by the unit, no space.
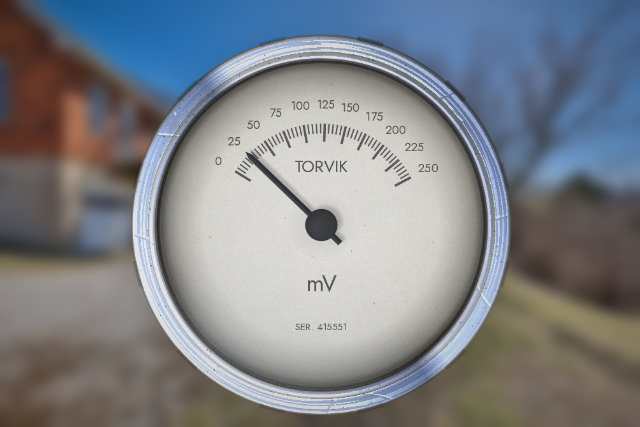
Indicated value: 25mV
